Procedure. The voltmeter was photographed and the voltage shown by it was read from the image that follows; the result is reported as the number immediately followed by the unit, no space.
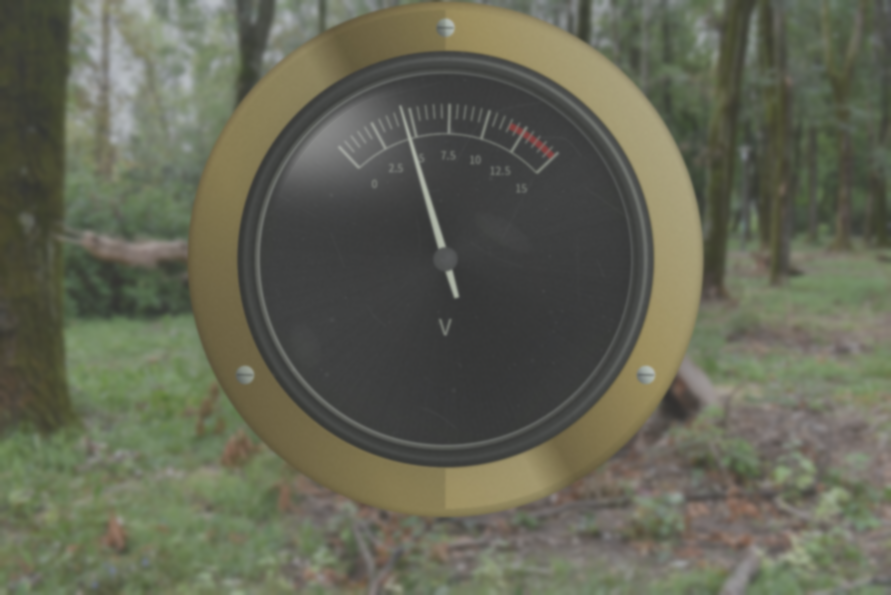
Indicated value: 4.5V
